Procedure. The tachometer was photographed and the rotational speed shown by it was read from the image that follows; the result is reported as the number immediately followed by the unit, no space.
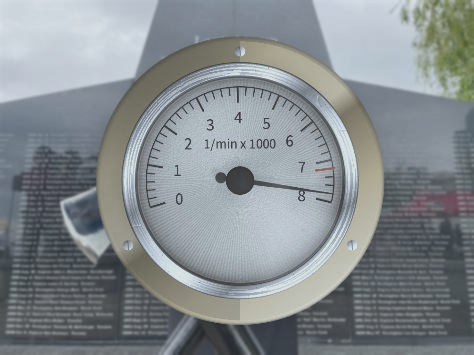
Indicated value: 7800rpm
